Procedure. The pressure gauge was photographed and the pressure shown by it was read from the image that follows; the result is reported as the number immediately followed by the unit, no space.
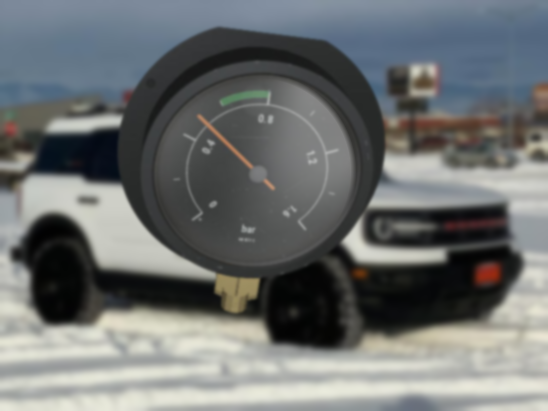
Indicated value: 0.5bar
